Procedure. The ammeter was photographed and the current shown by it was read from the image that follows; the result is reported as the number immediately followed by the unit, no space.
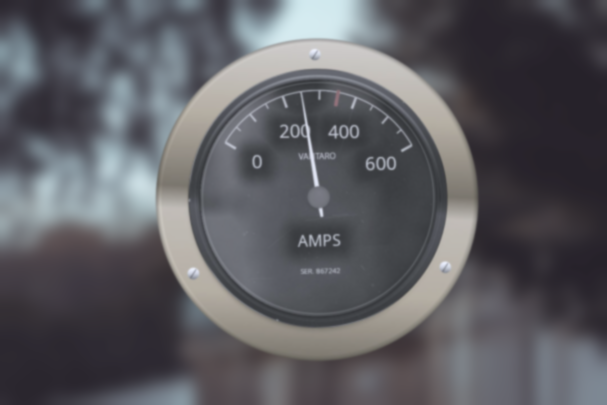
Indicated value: 250A
